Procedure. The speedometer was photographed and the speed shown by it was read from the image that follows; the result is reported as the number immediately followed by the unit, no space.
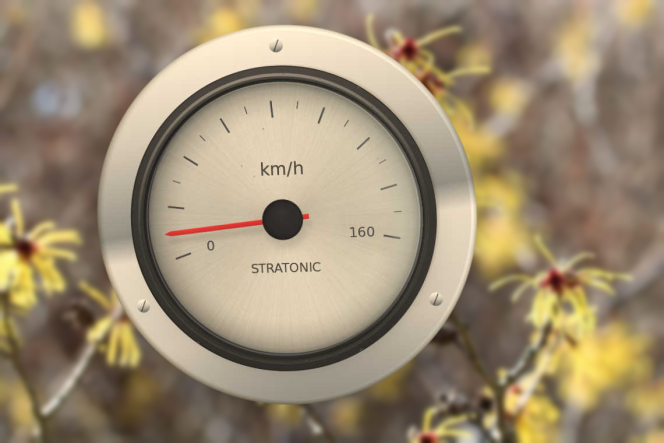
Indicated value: 10km/h
